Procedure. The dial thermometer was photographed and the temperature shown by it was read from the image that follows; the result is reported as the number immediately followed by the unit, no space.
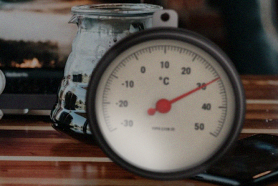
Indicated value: 30°C
